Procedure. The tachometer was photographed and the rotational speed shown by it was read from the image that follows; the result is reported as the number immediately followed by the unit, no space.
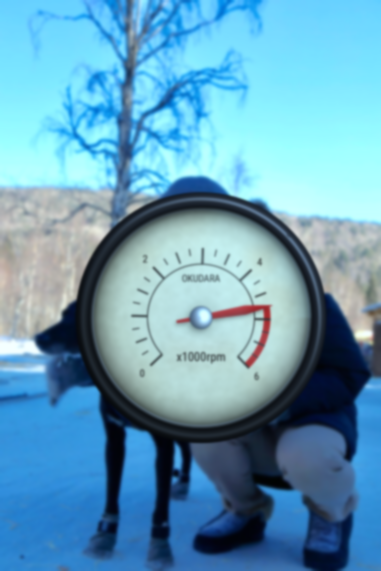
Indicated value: 4750rpm
